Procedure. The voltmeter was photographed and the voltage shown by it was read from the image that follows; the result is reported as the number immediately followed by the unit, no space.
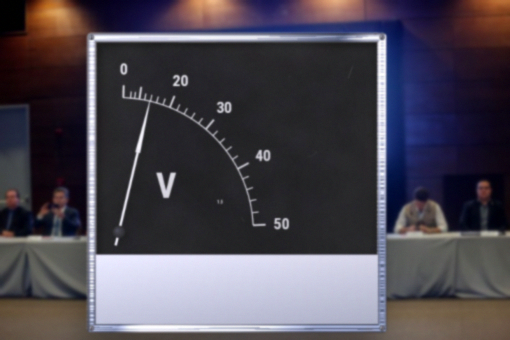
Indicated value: 14V
